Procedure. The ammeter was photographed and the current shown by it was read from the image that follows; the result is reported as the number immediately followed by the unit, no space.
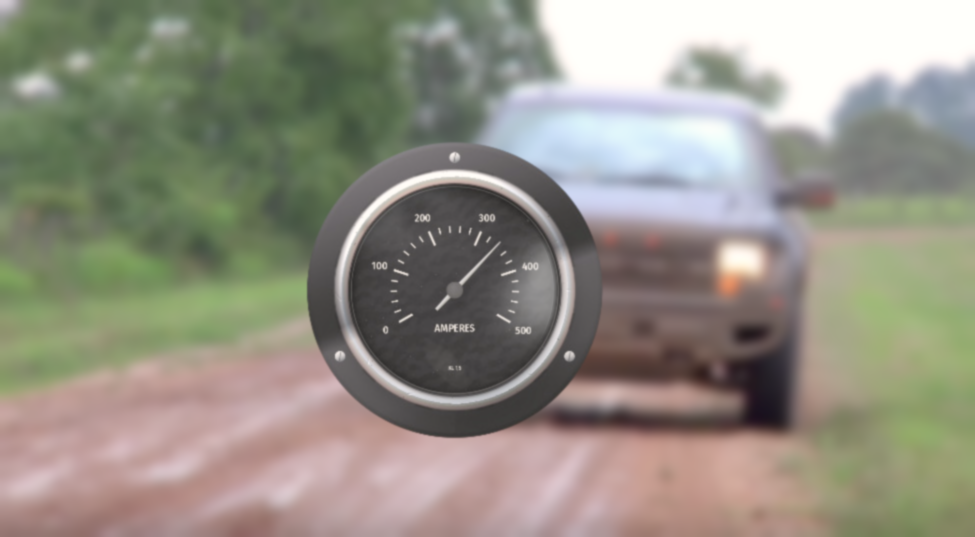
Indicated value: 340A
